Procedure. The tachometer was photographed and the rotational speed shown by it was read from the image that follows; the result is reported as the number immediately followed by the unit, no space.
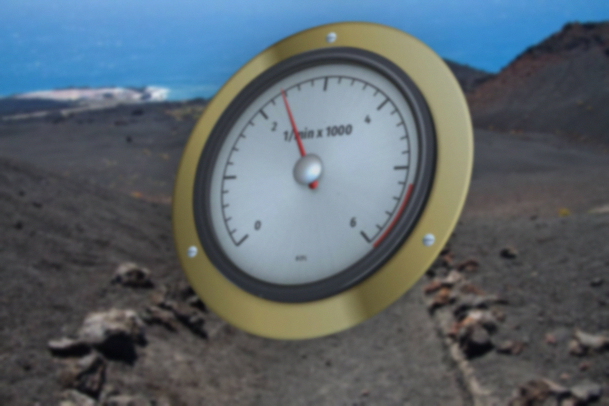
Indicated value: 2400rpm
